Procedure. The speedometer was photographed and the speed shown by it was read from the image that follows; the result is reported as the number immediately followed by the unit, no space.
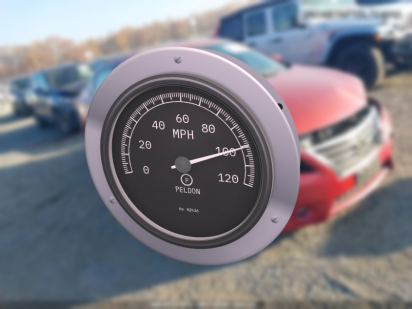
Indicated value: 100mph
